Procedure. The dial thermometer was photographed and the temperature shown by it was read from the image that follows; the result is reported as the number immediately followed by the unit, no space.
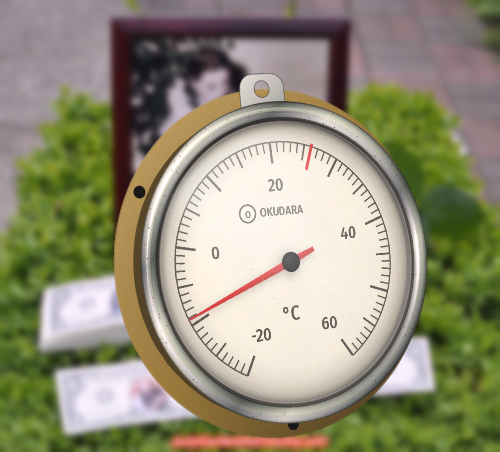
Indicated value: -9°C
